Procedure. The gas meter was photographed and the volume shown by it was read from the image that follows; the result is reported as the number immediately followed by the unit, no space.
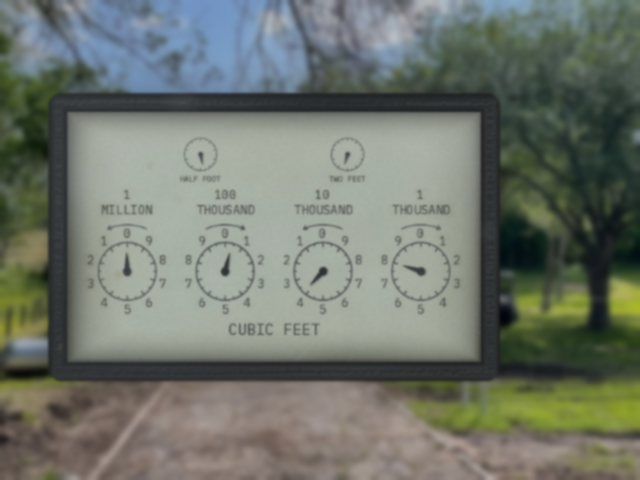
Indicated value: 3800ft³
